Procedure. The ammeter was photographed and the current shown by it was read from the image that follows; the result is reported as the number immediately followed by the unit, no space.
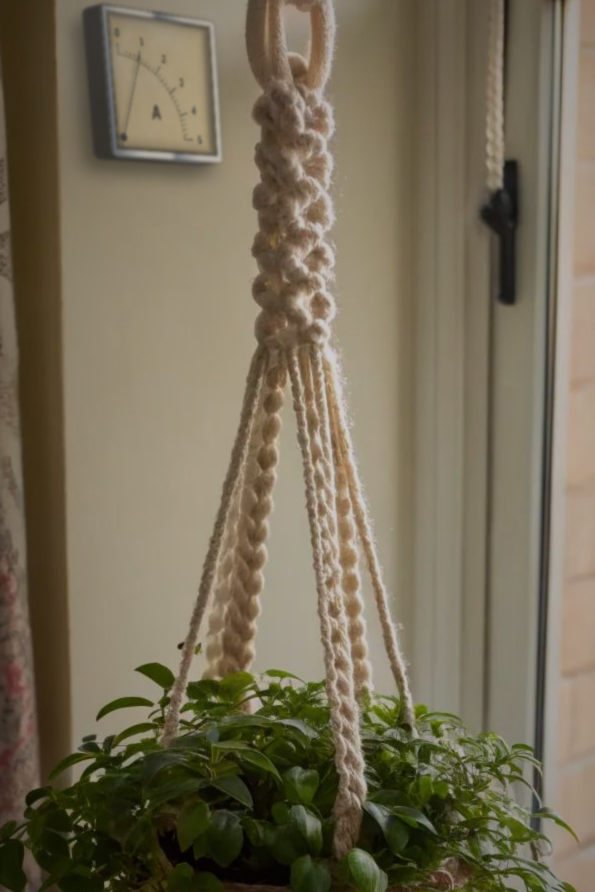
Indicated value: 1A
